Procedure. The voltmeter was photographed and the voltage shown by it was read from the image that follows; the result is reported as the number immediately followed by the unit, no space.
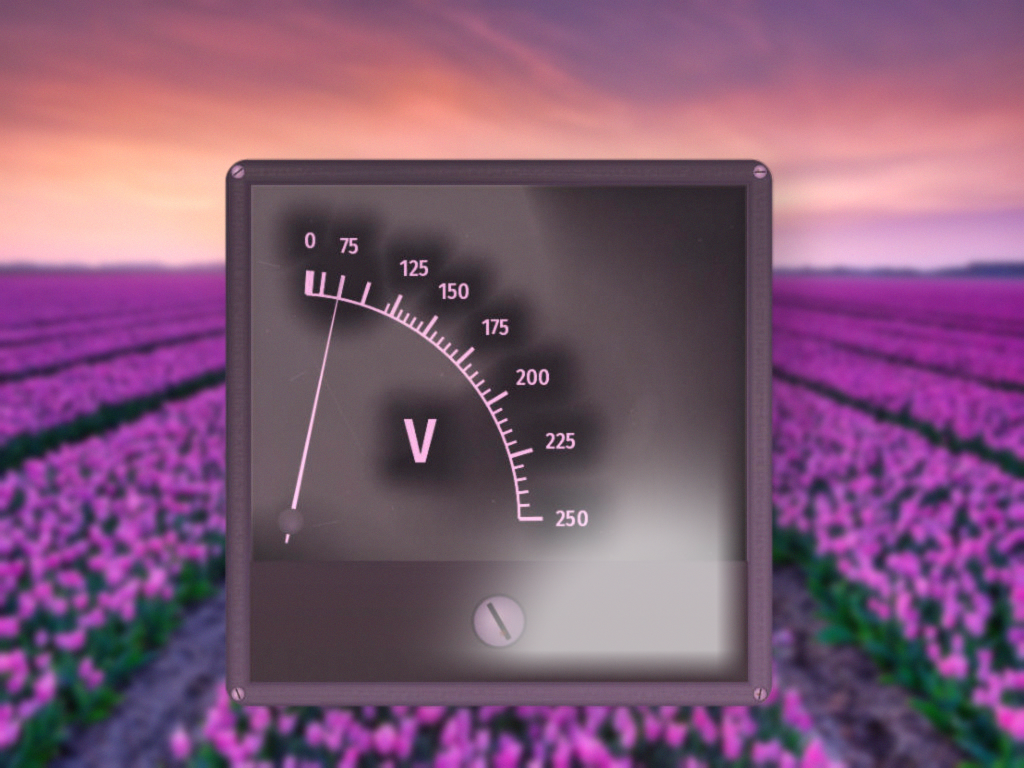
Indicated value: 75V
